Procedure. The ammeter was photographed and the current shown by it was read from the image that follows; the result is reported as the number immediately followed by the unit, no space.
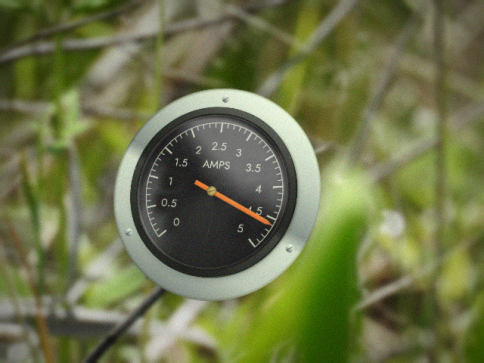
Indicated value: 4.6A
